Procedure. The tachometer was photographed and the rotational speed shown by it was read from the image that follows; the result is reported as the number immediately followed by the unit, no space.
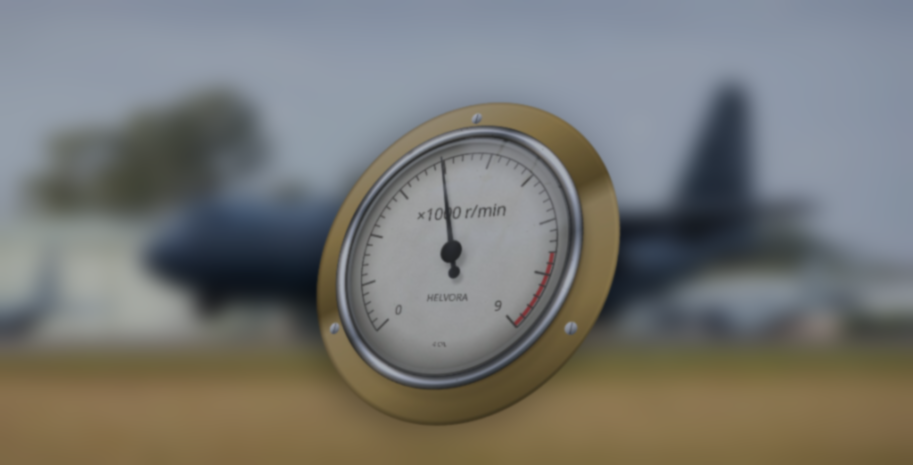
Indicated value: 4000rpm
